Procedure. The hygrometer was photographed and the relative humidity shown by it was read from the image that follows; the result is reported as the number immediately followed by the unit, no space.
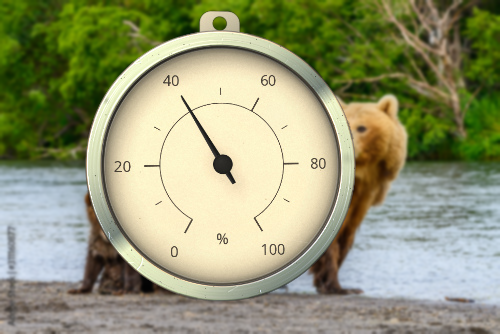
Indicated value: 40%
